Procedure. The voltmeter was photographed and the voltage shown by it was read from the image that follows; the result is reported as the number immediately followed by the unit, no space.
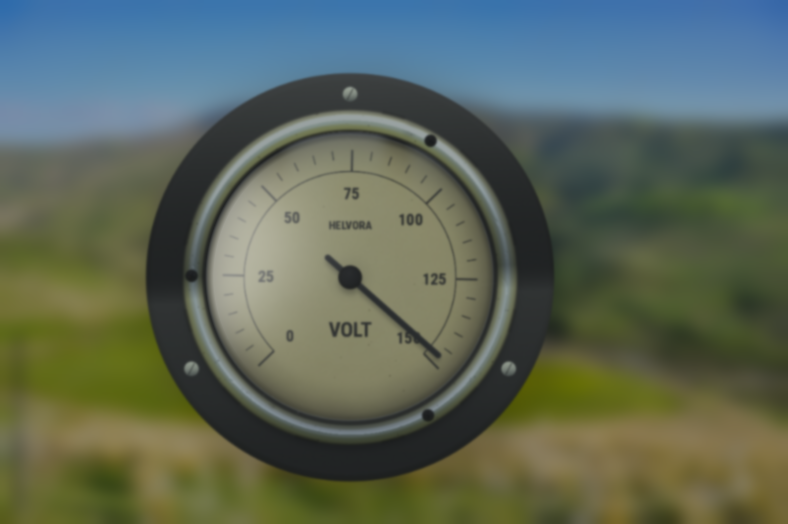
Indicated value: 147.5V
